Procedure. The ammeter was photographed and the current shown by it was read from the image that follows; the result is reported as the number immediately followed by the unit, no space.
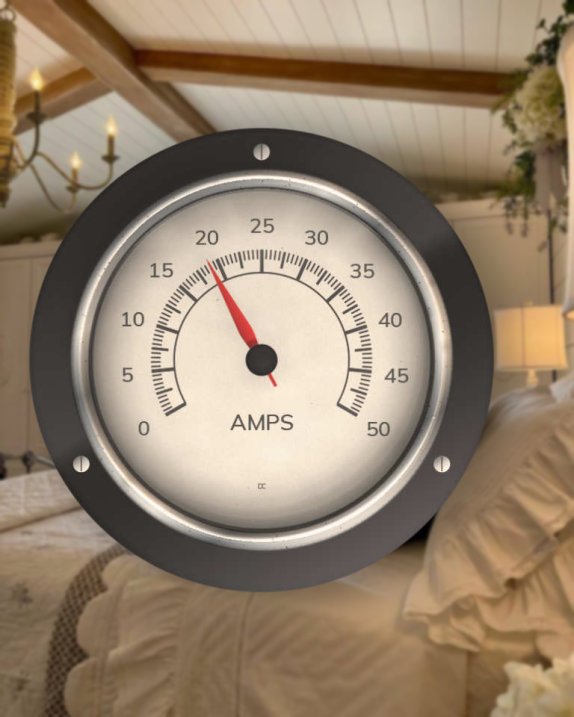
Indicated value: 19A
